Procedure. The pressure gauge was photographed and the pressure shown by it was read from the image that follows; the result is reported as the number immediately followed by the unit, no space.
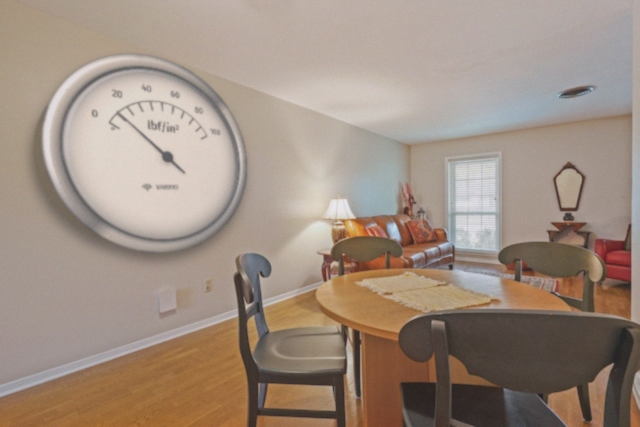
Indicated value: 10psi
